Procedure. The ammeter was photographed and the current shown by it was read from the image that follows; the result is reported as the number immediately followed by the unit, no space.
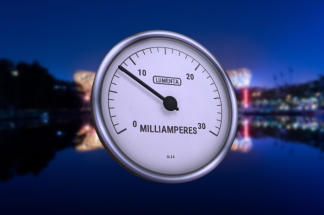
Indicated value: 8mA
